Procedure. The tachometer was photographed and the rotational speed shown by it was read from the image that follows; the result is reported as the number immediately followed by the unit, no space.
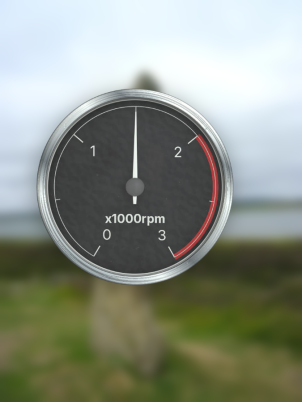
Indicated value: 1500rpm
